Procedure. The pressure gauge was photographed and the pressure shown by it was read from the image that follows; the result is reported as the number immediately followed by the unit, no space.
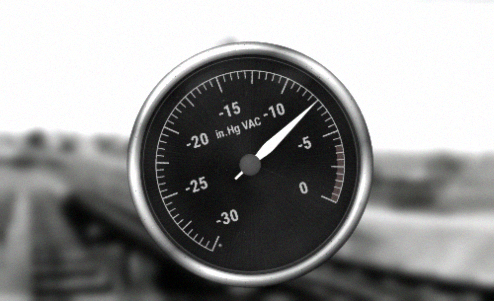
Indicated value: -7.5inHg
